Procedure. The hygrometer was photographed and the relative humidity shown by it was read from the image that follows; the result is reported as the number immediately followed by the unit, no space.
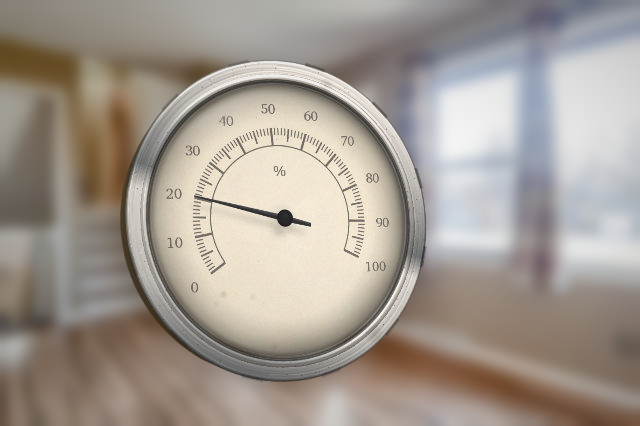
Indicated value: 20%
